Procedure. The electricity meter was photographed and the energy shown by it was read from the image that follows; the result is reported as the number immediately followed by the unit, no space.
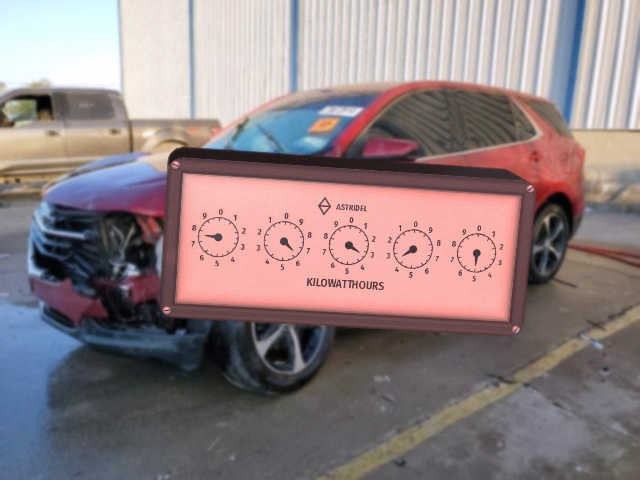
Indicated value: 76335kWh
